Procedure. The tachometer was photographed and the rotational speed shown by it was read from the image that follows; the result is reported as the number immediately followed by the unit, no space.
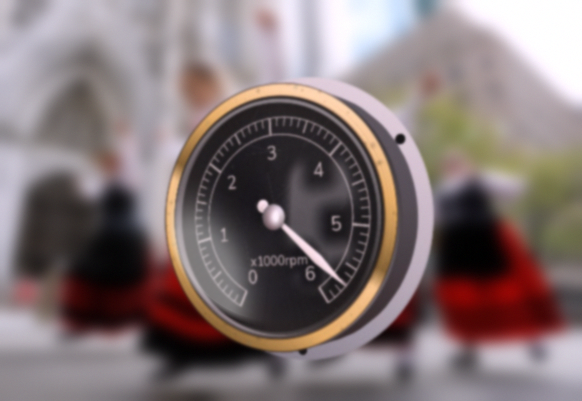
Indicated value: 5700rpm
